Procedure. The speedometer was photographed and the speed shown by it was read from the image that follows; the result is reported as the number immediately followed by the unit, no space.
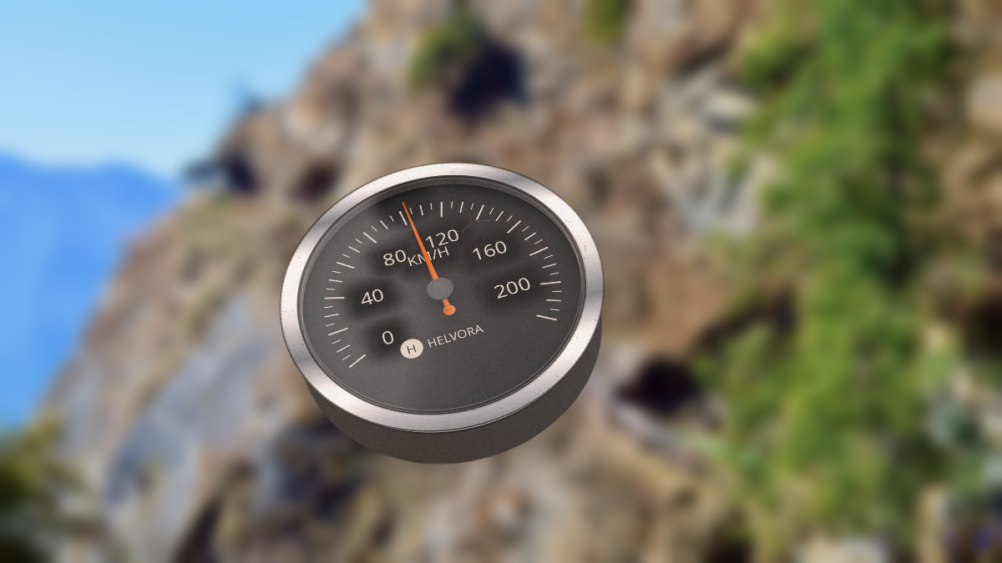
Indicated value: 102.5km/h
